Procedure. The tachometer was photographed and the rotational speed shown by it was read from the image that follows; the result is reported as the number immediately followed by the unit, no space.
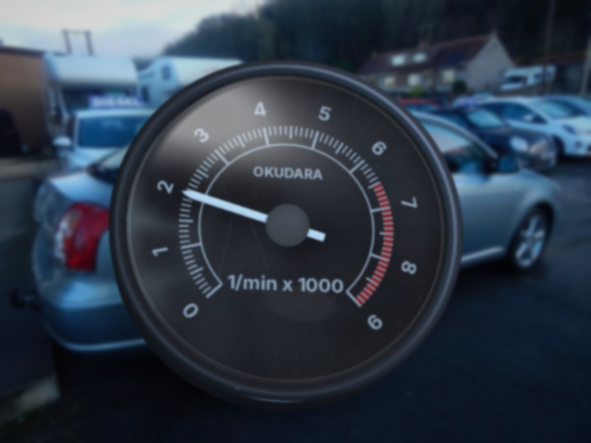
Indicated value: 2000rpm
